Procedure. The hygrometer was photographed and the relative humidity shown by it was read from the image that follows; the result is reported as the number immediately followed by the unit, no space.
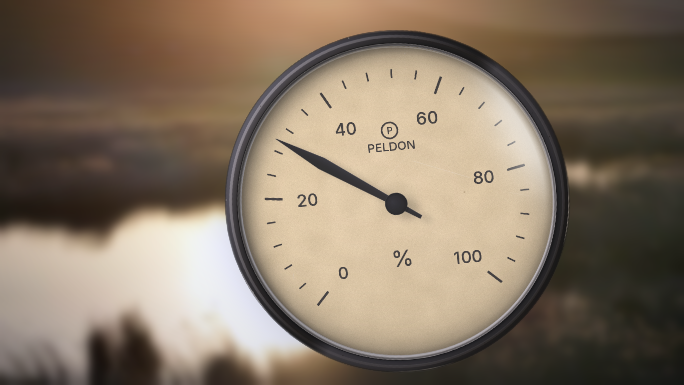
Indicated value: 30%
